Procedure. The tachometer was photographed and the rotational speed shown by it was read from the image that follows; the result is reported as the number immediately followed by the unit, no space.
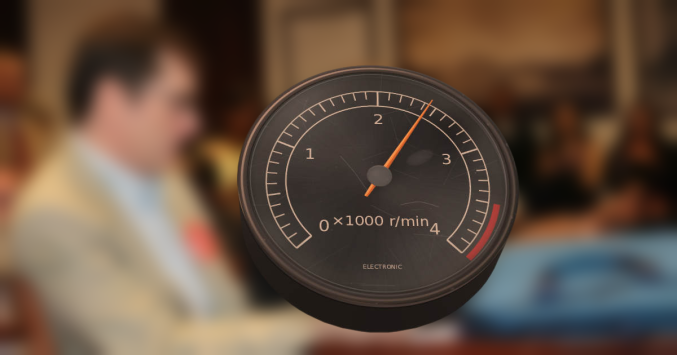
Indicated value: 2450rpm
